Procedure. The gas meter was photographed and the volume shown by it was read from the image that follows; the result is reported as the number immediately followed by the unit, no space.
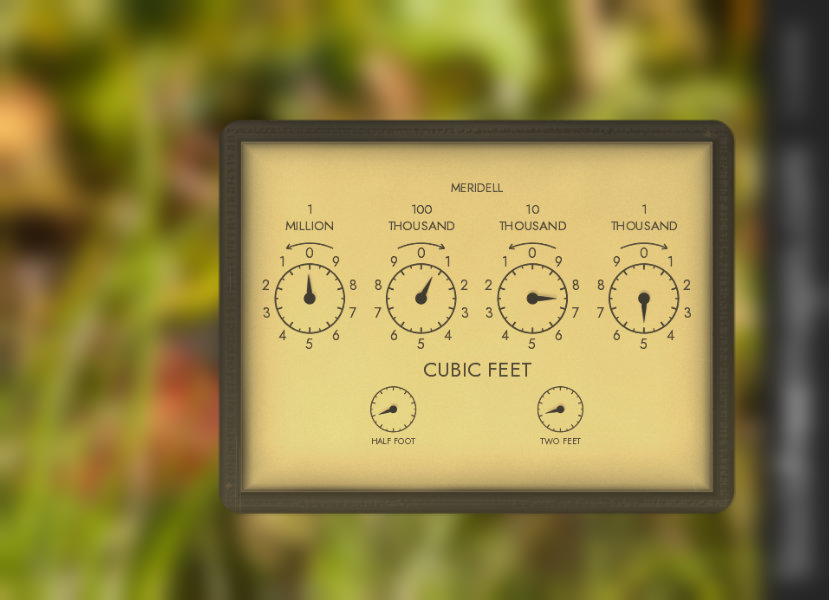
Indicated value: 7500ft³
